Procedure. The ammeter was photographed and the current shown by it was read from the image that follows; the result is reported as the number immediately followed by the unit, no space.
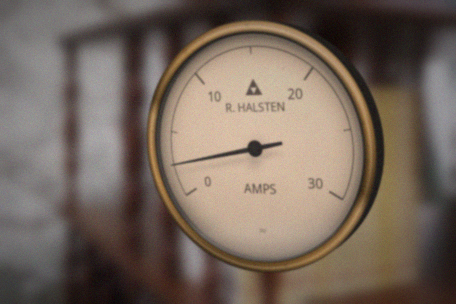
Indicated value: 2.5A
